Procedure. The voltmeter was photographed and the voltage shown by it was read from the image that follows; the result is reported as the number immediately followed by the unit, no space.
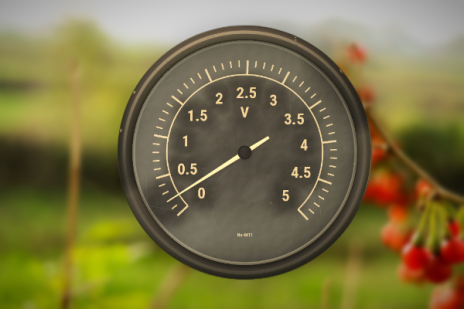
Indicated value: 0.2V
